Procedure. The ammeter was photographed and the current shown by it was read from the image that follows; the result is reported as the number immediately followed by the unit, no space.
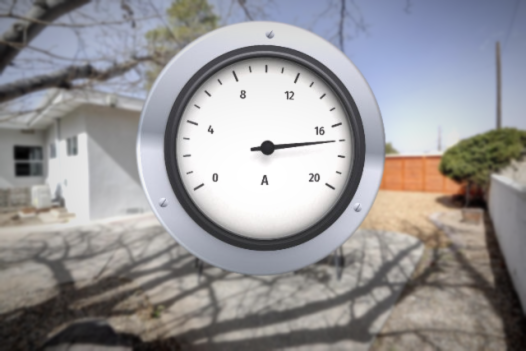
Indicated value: 17A
